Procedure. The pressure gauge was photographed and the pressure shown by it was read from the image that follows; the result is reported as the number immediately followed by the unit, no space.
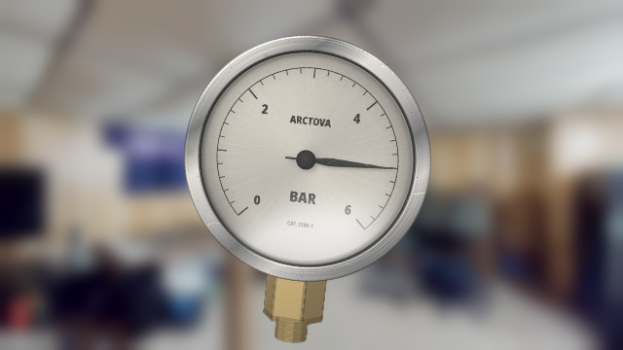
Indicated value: 5bar
